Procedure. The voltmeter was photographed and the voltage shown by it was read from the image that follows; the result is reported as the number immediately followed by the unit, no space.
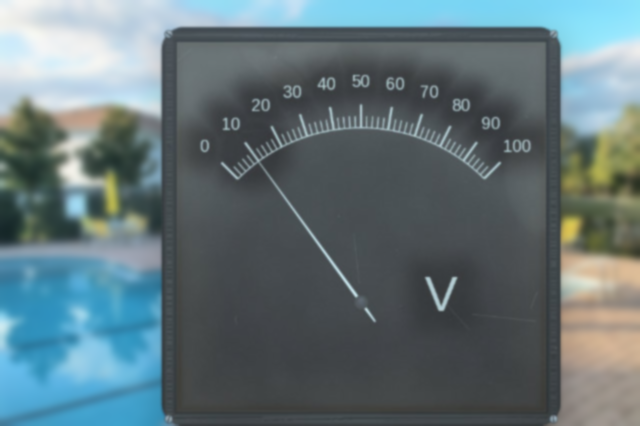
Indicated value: 10V
